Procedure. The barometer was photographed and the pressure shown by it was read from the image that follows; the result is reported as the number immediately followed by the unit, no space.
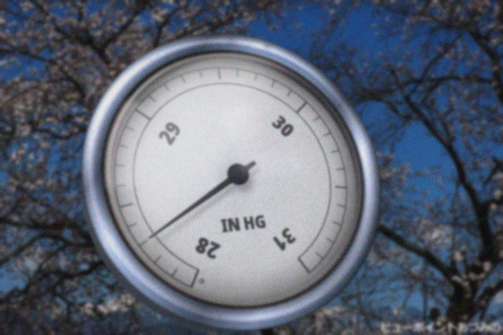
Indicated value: 28.3inHg
